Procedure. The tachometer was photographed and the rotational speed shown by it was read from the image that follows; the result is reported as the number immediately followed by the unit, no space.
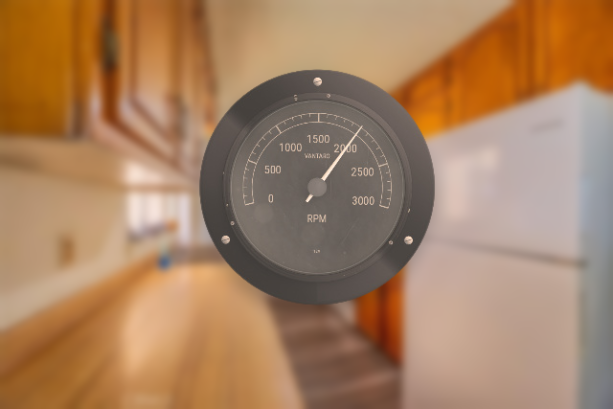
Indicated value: 2000rpm
